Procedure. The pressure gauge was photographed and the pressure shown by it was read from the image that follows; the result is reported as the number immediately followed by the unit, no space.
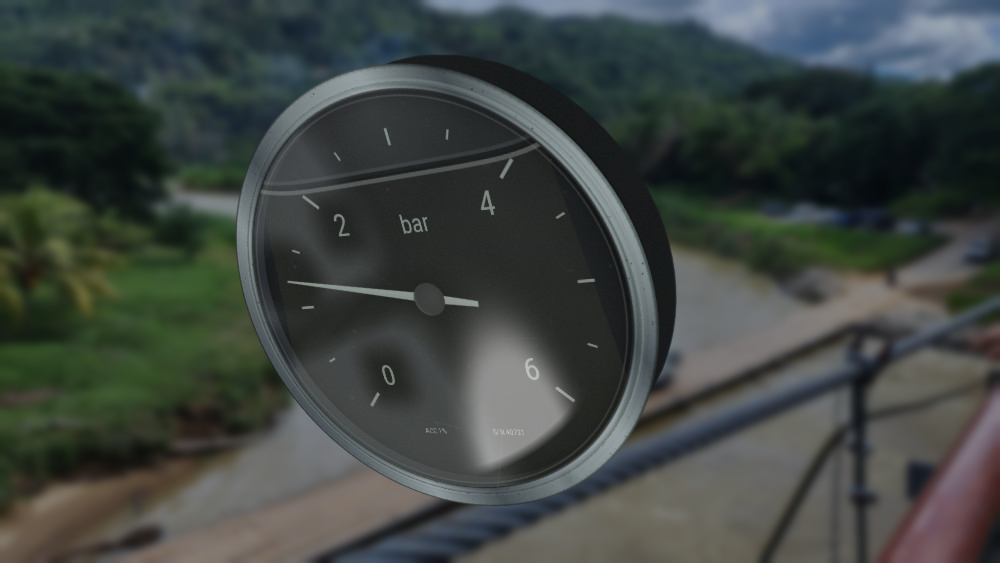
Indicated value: 1.25bar
